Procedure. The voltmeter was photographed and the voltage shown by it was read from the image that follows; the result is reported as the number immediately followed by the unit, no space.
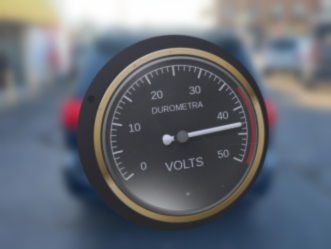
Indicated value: 43V
